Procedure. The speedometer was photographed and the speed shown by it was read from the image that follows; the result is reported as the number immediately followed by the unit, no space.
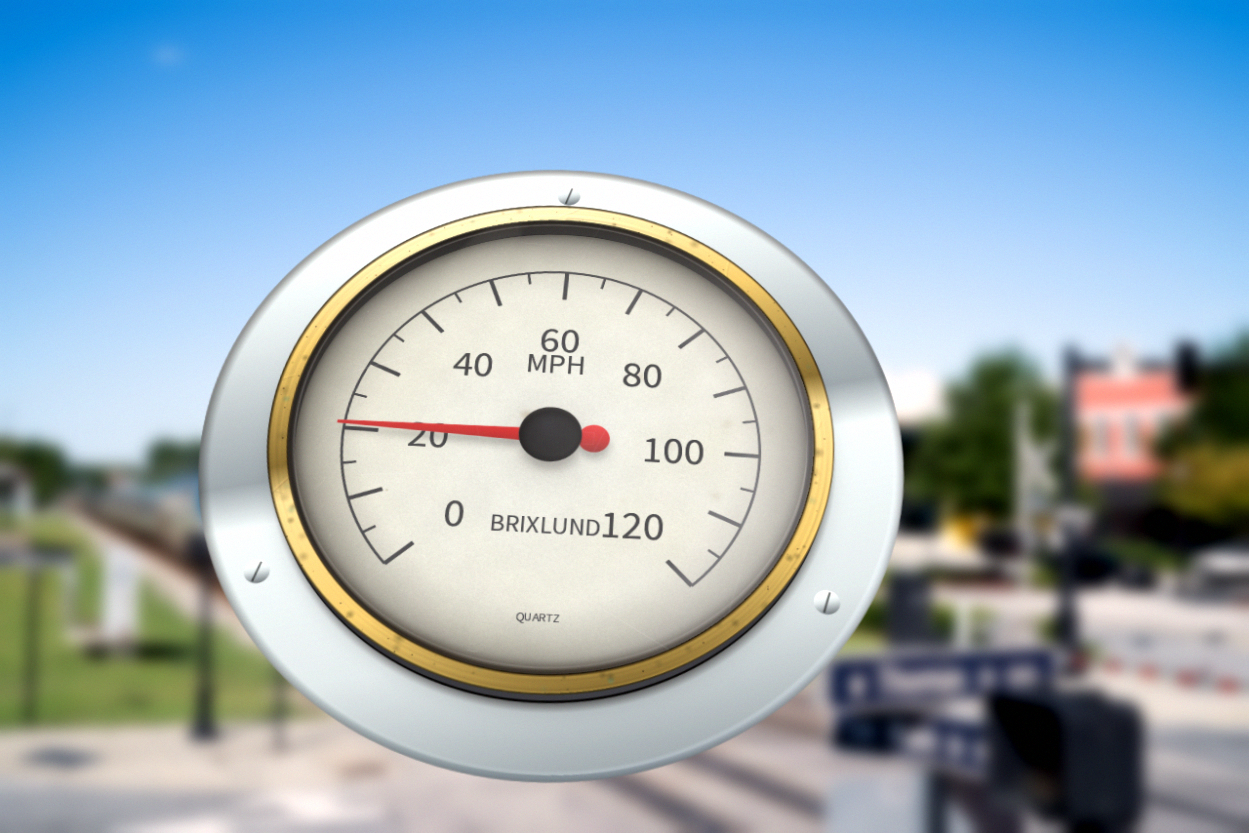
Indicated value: 20mph
